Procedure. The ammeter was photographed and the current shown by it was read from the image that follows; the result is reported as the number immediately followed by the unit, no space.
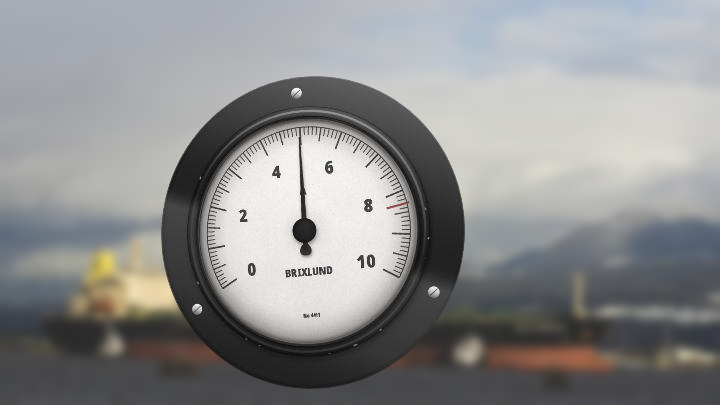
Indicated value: 5A
